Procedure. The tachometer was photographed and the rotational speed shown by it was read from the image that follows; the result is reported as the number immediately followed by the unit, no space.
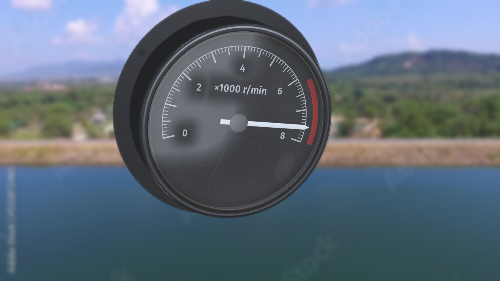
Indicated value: 7500rpm
